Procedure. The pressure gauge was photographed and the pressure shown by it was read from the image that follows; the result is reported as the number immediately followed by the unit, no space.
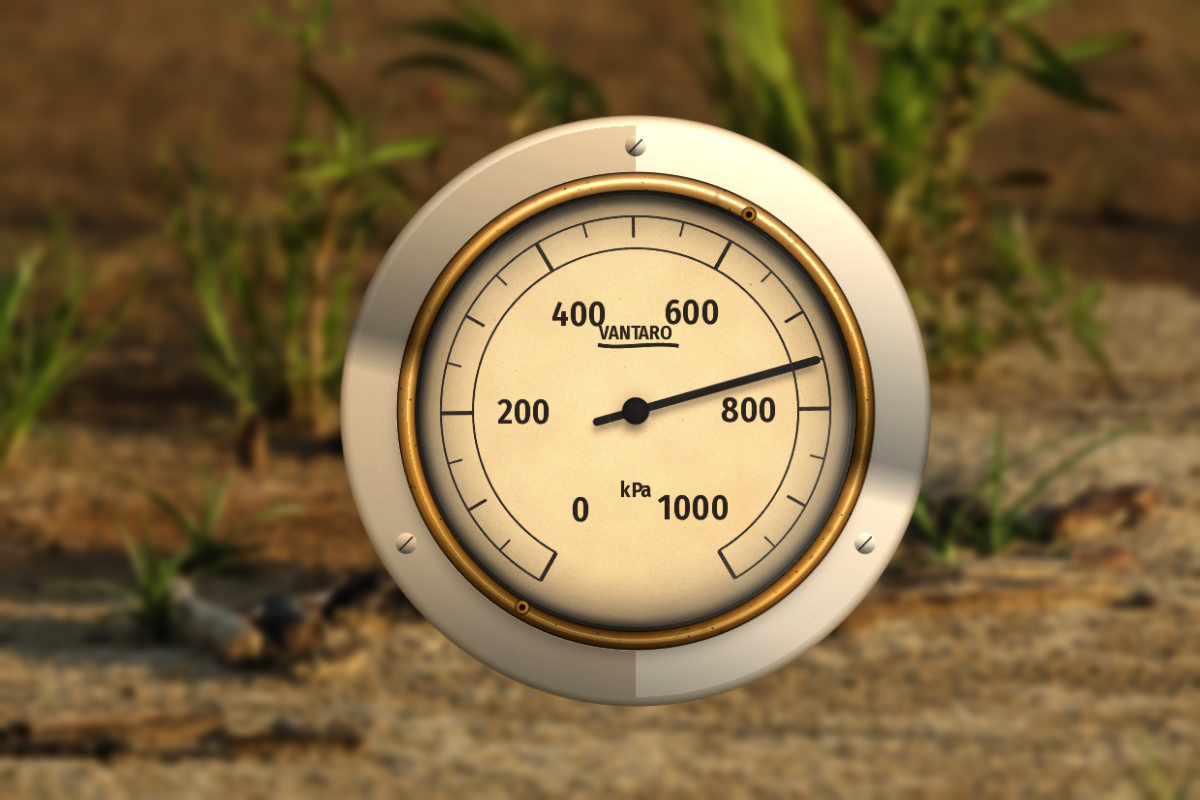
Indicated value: 750kPa
